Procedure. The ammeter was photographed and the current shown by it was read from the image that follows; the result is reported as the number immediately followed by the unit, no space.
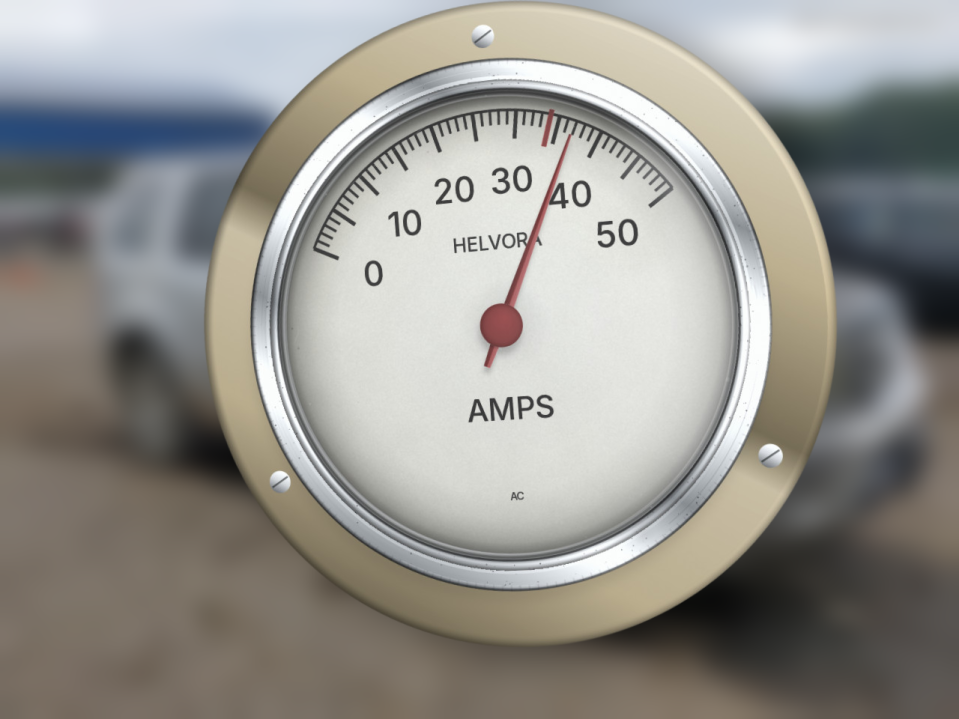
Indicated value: 37A
